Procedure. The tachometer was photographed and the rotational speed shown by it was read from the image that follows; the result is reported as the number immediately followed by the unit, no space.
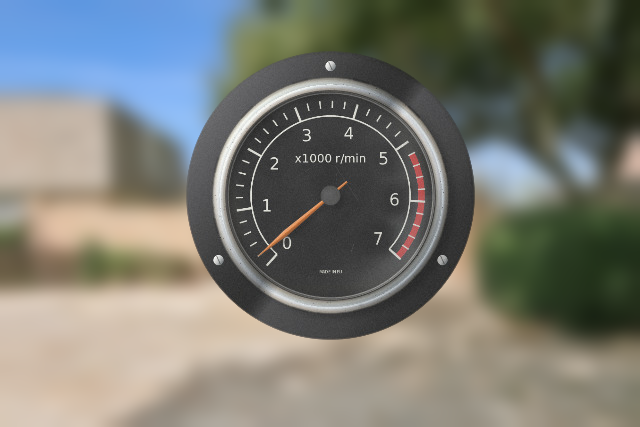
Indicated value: 200rpm
